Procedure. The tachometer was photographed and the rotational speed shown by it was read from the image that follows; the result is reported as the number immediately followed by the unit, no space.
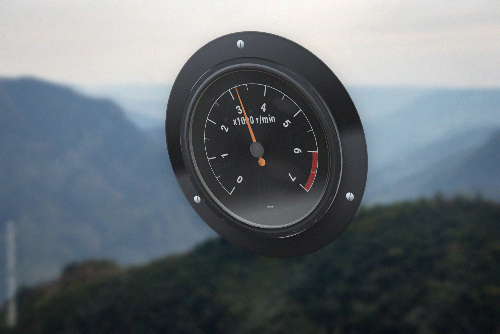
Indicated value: 3250rpm
